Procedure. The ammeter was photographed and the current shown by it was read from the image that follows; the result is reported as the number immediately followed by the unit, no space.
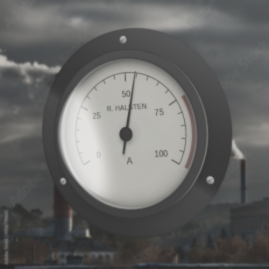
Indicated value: 55A
